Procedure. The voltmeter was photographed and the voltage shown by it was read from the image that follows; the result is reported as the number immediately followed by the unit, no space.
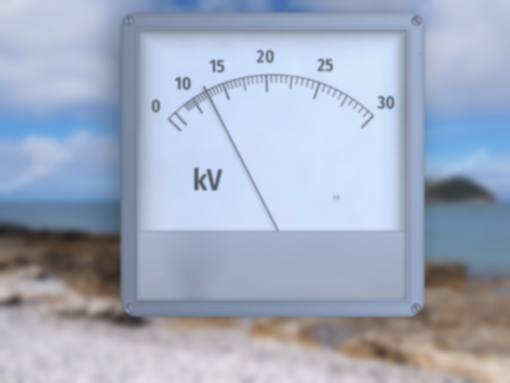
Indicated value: 12.5kV
